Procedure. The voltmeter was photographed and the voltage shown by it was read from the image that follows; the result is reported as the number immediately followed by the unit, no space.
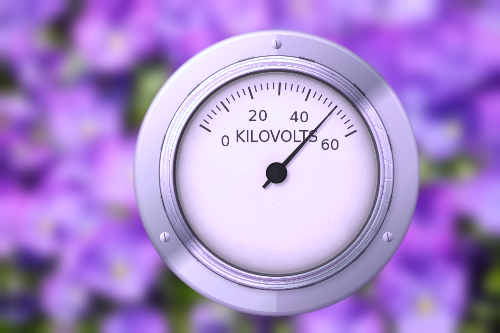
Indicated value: 50kV
